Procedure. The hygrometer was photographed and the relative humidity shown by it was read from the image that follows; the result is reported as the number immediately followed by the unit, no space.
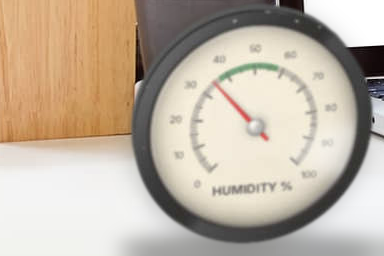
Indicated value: 35%
